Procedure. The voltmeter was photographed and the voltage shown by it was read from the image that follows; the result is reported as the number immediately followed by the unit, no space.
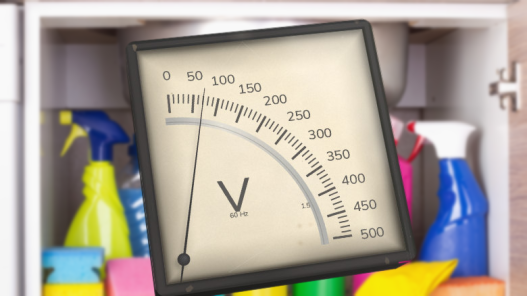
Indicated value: 70V
